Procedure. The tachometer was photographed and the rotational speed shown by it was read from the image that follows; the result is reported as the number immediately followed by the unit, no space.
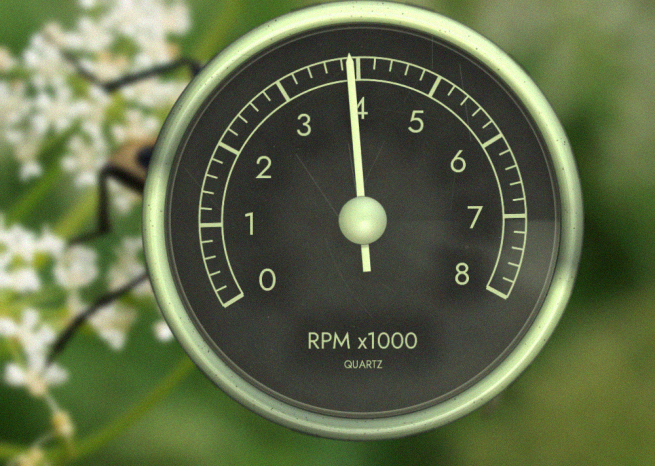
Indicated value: 3900rpm
